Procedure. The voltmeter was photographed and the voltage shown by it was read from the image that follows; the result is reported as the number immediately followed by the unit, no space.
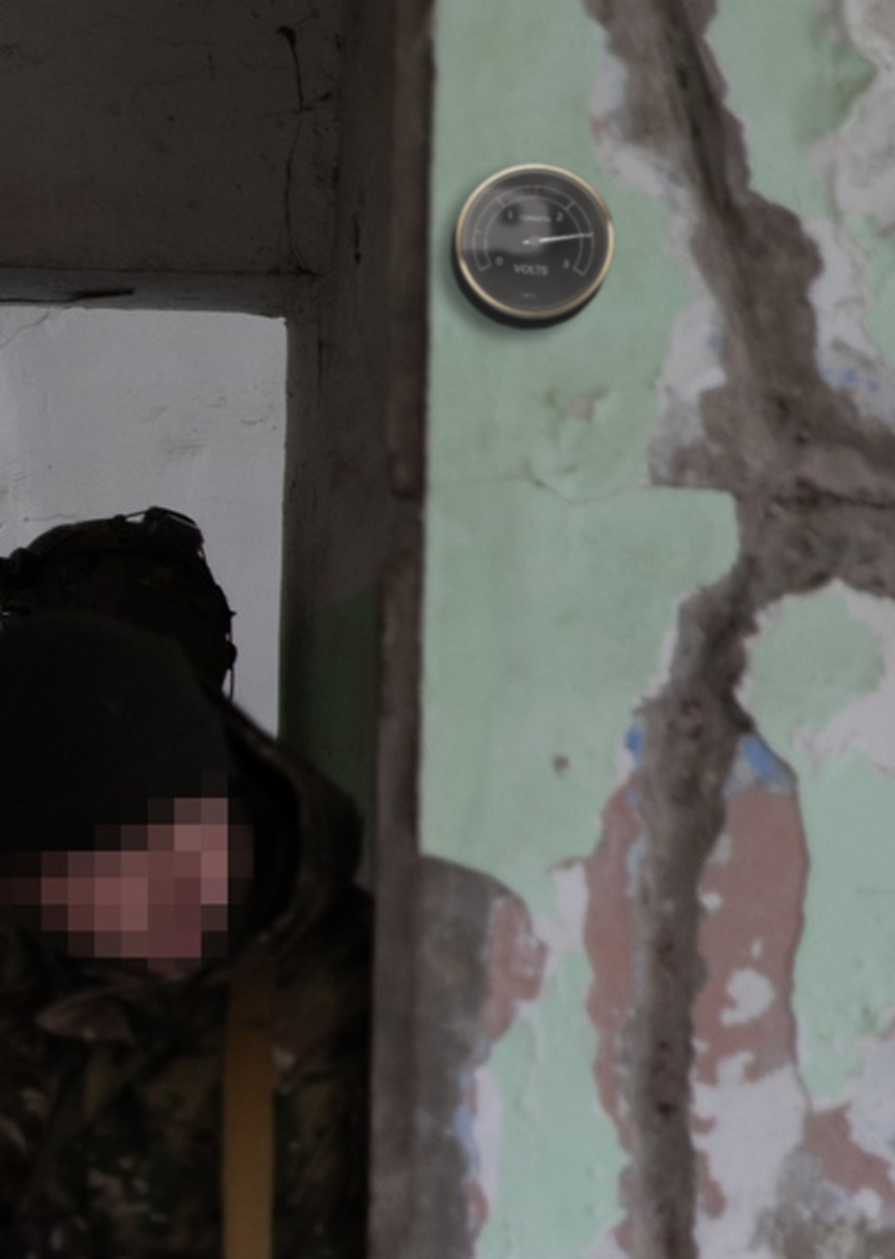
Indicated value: 2.5V
